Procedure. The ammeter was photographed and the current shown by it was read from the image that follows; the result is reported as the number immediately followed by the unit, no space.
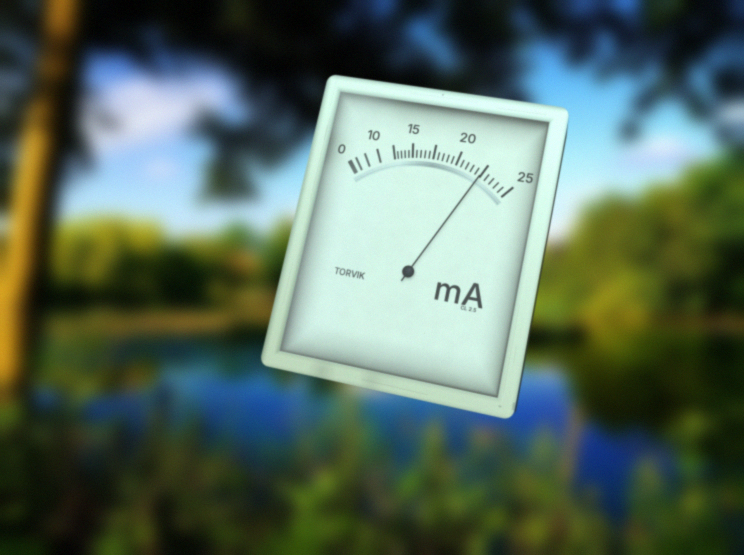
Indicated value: 22.5mA
